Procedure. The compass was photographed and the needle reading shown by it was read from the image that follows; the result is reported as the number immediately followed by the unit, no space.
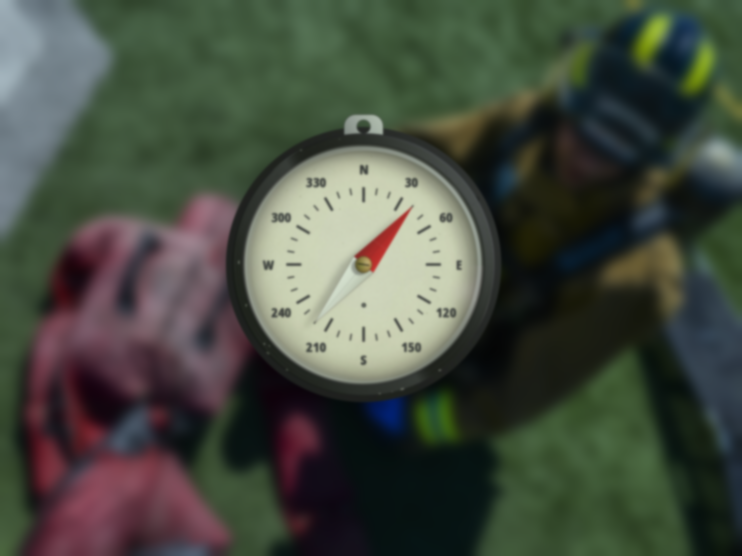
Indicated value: 40°
